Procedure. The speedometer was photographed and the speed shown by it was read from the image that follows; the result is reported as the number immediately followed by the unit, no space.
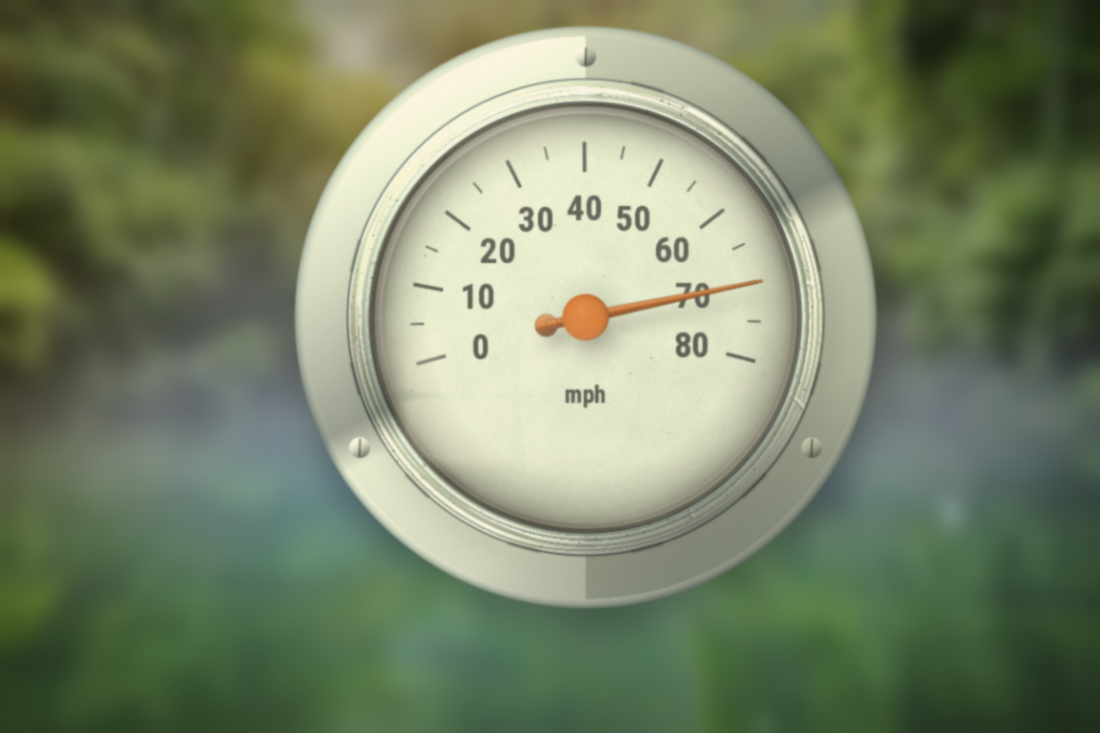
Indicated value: 70mph
